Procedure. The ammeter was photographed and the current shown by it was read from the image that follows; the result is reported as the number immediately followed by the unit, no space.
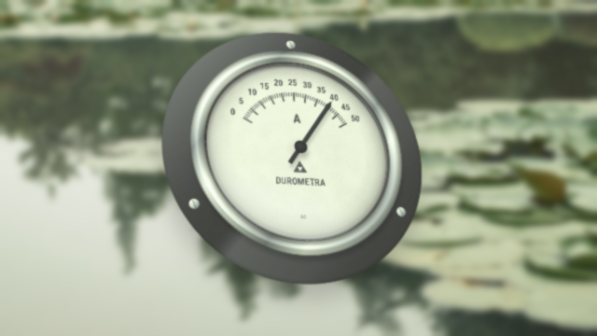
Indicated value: 40A
